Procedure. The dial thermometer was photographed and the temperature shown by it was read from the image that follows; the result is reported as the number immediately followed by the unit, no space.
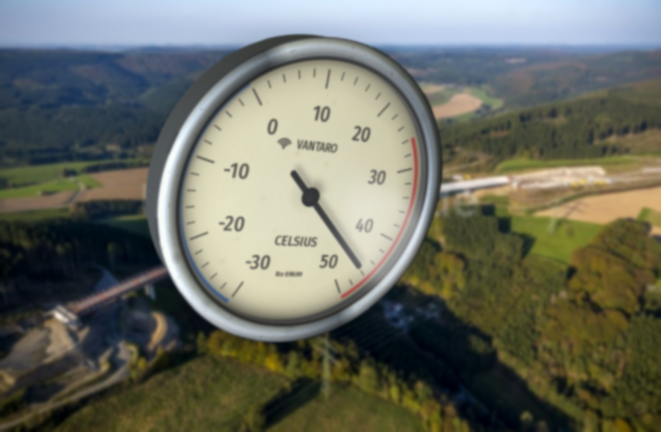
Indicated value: 46°C
